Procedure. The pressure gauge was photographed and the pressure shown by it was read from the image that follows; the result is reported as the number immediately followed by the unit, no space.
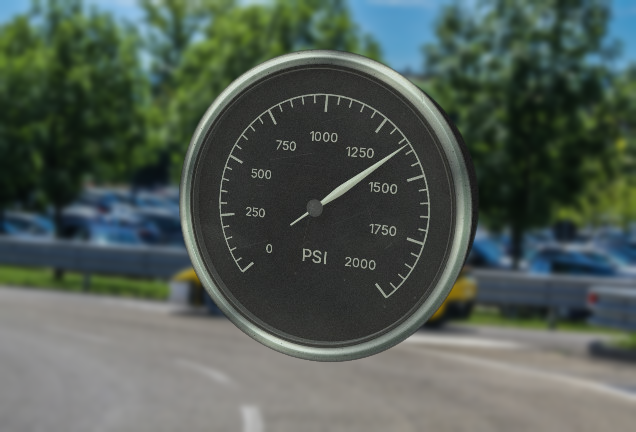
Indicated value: 1375psi
